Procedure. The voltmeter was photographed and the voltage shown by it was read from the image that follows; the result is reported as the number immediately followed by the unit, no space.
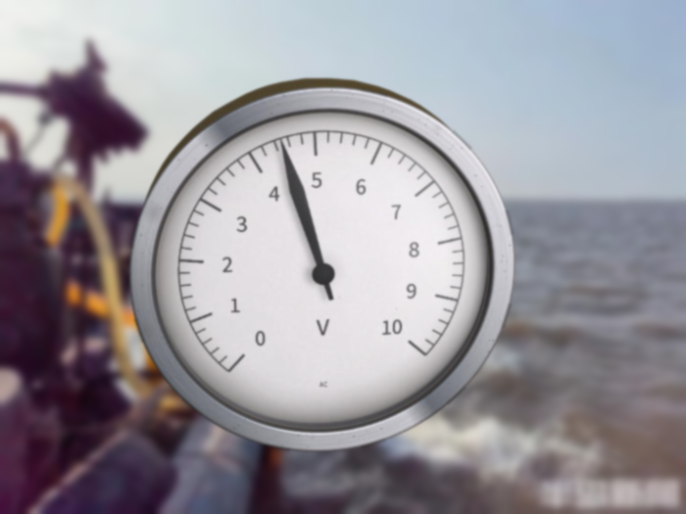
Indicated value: 4.5V
